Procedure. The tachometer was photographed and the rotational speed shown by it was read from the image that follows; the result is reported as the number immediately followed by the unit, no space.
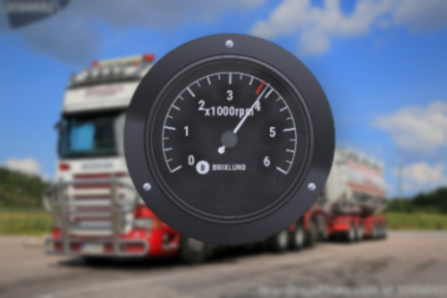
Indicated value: 3875rpm
